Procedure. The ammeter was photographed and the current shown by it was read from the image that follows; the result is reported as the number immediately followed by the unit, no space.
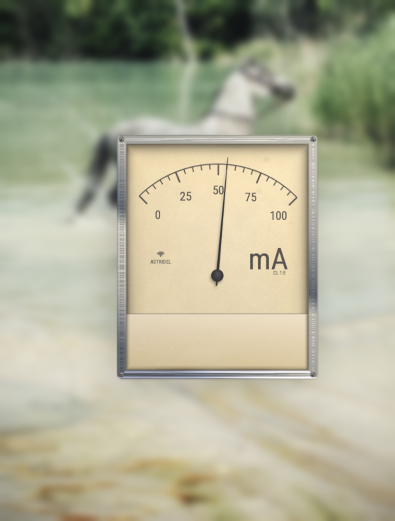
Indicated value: 55mA
